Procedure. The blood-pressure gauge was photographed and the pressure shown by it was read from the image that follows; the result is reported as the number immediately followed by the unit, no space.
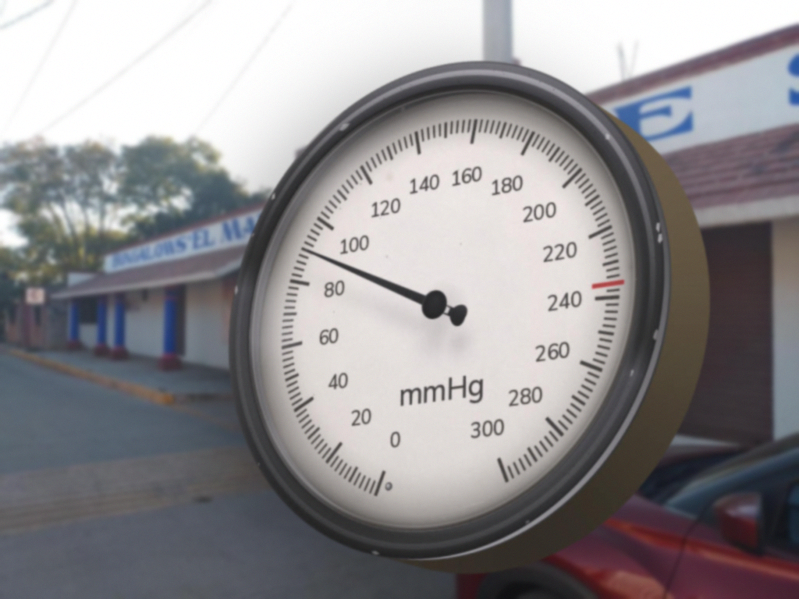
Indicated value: 90mmHg
